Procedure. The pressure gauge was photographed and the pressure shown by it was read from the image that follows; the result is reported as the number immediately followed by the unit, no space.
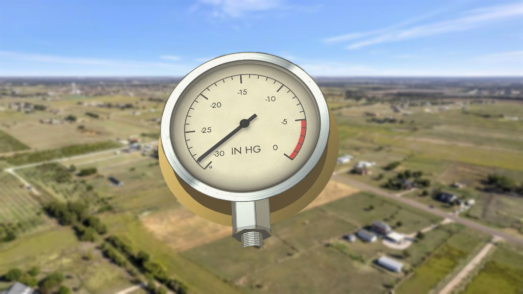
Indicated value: -29inHg
